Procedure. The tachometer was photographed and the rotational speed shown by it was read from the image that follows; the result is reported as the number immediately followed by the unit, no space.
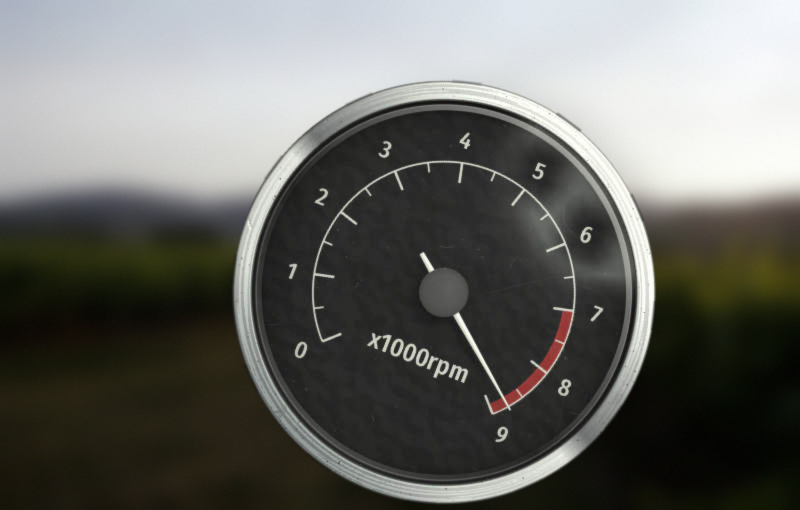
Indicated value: 8750rpm
